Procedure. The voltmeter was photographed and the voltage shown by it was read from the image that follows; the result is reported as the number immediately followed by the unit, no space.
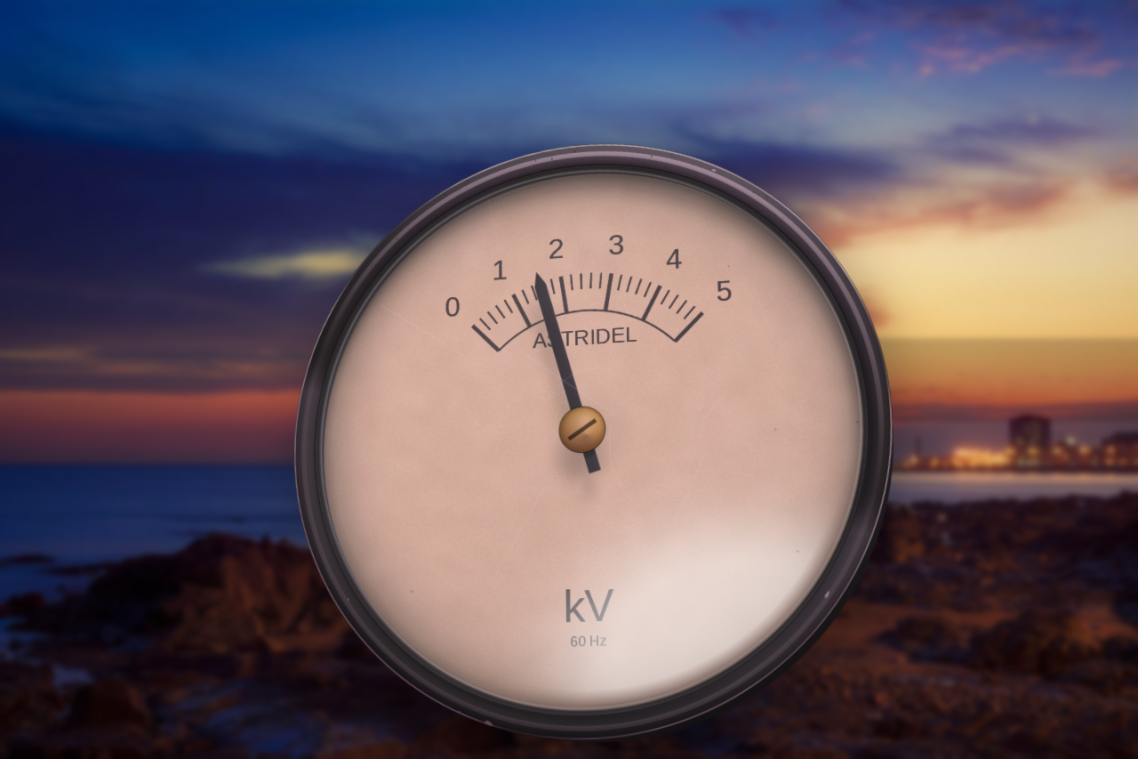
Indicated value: 1.6kV
